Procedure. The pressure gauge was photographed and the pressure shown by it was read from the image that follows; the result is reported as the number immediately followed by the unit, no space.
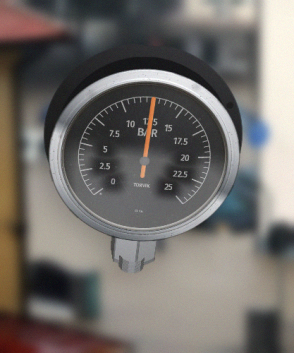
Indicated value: 12.5bar
